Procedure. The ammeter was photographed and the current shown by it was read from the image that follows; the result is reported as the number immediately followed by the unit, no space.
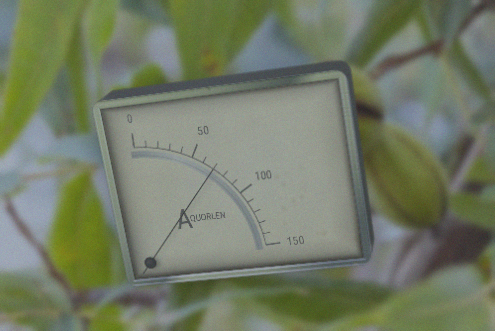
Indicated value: 70A
